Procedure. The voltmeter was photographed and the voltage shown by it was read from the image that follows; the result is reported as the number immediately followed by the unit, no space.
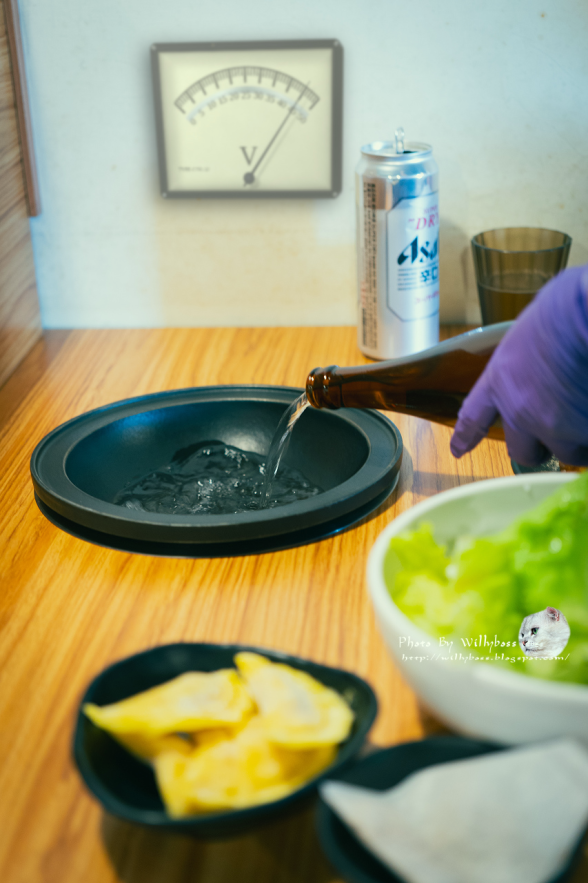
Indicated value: 45V
